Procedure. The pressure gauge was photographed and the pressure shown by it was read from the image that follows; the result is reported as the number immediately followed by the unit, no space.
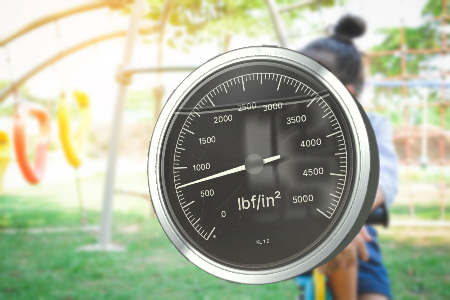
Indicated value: 750psi
